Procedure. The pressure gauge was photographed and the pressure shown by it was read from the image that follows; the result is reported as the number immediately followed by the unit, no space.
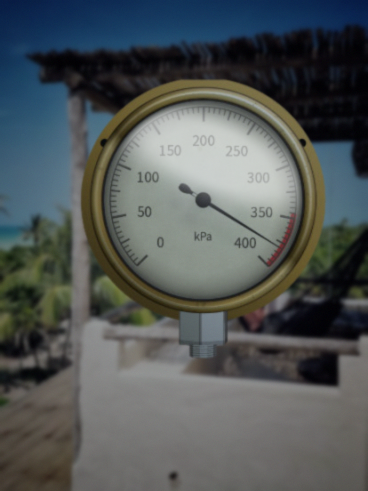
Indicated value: 380kPa
